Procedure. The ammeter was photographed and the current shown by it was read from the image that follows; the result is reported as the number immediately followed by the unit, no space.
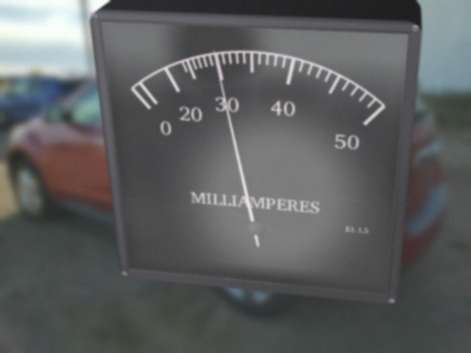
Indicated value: 30mA
